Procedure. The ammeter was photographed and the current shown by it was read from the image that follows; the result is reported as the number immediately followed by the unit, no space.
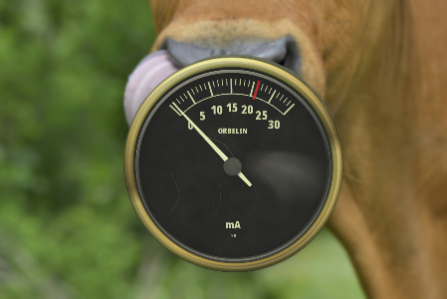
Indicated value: 1mA
